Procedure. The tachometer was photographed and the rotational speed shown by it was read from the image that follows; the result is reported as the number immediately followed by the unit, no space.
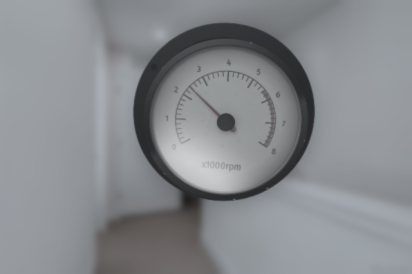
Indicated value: 2400rpm
